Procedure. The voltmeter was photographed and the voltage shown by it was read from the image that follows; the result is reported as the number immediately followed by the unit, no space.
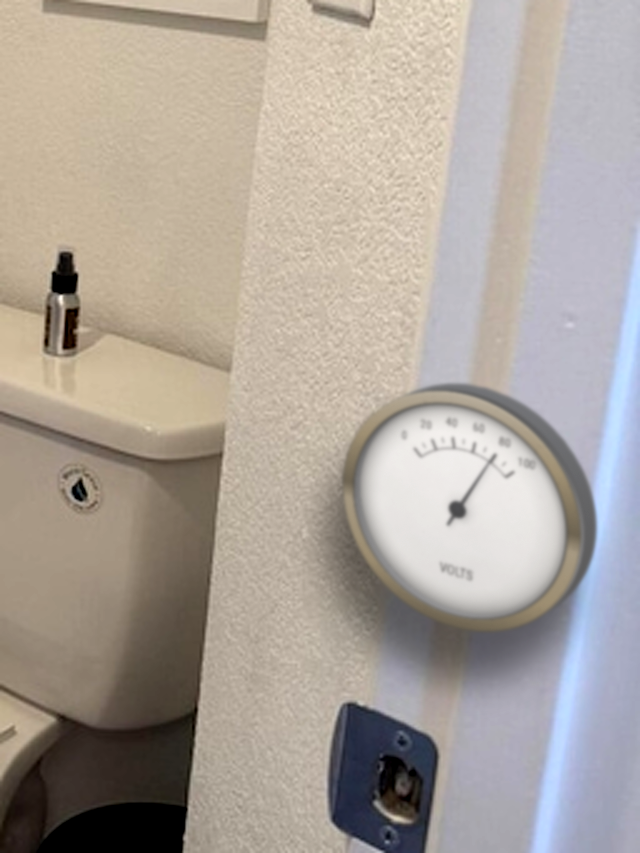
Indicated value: 80V
